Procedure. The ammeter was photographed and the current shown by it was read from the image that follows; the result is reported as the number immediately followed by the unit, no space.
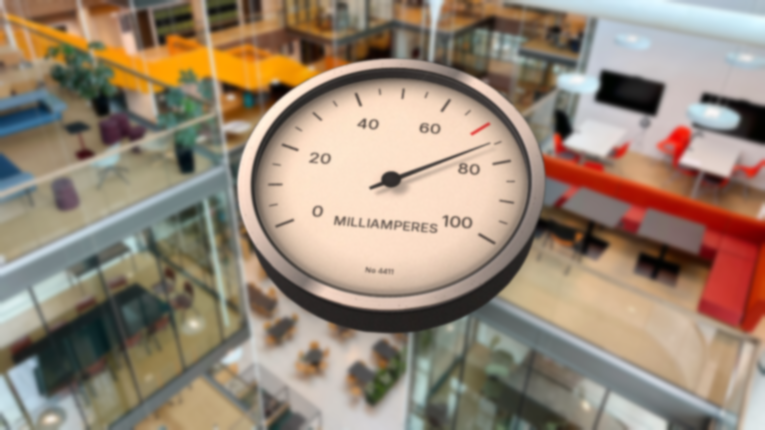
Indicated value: 75mA
